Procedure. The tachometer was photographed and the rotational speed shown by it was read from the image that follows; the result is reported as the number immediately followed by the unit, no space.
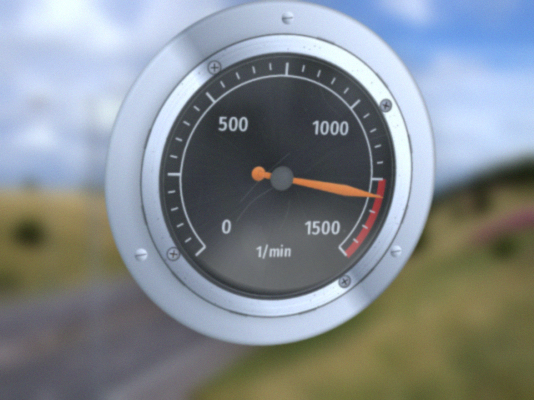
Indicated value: 1300rpm
